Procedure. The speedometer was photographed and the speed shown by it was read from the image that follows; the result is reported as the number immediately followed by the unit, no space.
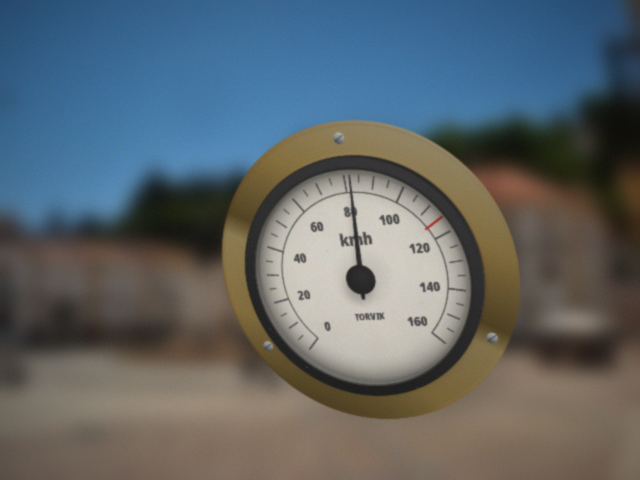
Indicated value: 82.5km/h
